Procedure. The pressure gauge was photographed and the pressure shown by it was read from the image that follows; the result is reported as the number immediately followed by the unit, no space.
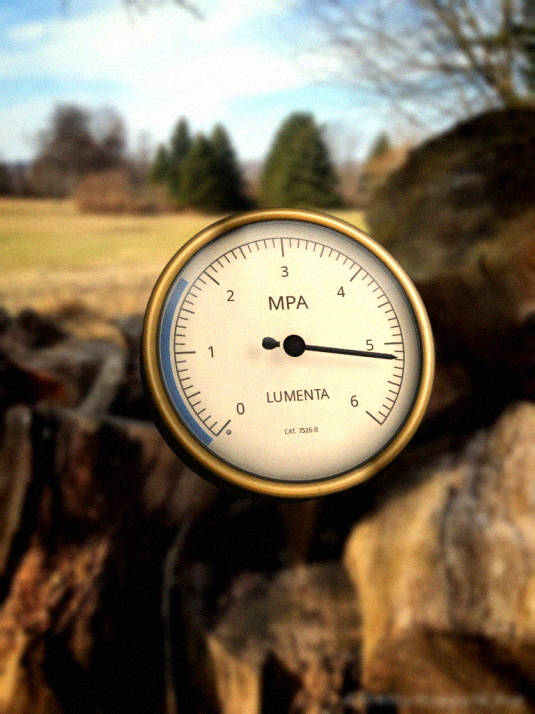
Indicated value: 5.2MPa
